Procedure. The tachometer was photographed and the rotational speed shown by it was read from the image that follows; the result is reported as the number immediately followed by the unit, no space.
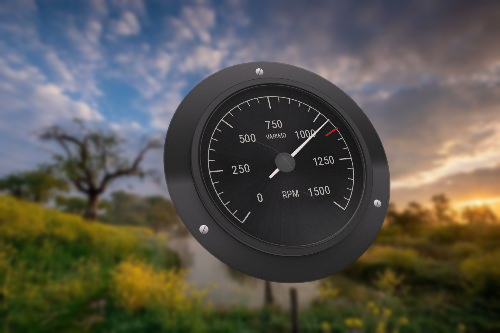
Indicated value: 1050rpm
